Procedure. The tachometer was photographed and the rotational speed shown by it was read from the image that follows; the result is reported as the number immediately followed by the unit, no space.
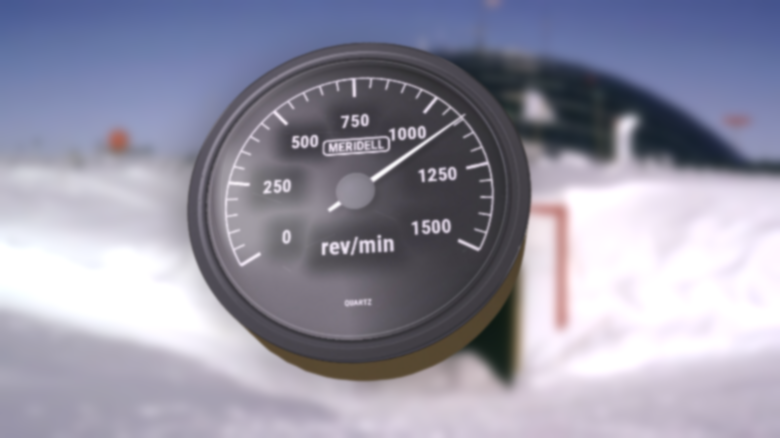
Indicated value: 1100rpm
